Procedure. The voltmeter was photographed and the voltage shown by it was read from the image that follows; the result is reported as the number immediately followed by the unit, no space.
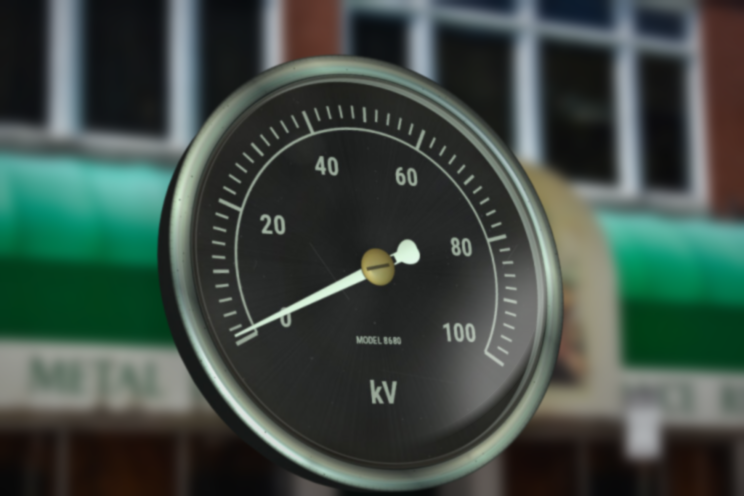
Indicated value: 1kV
